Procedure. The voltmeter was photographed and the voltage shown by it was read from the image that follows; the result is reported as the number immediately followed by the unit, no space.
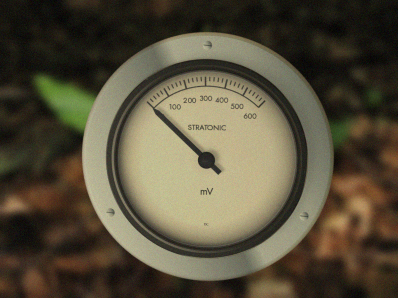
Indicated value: 0mV
